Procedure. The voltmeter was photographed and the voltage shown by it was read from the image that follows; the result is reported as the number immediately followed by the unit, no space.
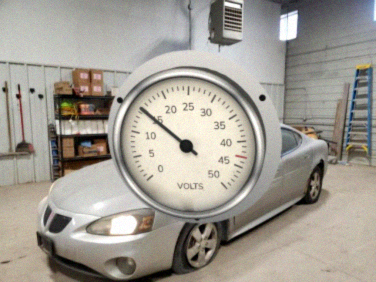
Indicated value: 15V
